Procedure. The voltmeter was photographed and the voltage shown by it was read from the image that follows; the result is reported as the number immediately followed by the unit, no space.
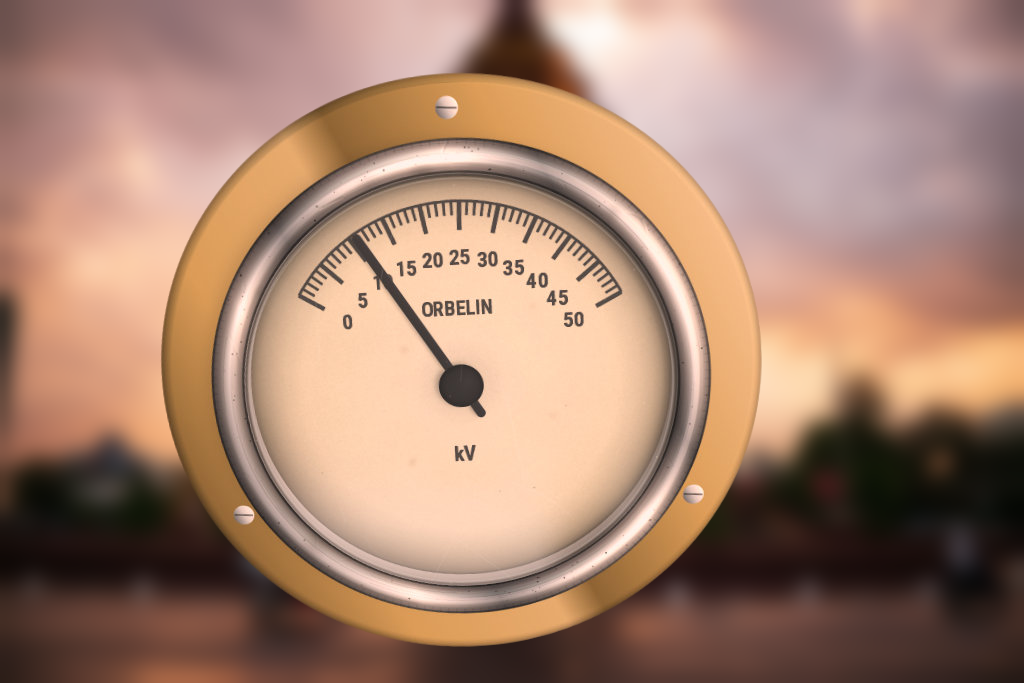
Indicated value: 11kV
